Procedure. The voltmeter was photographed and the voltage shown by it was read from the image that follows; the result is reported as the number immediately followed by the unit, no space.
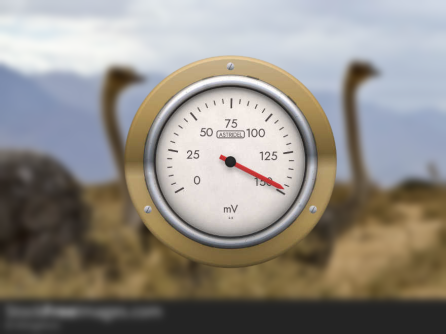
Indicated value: 147.5mV
